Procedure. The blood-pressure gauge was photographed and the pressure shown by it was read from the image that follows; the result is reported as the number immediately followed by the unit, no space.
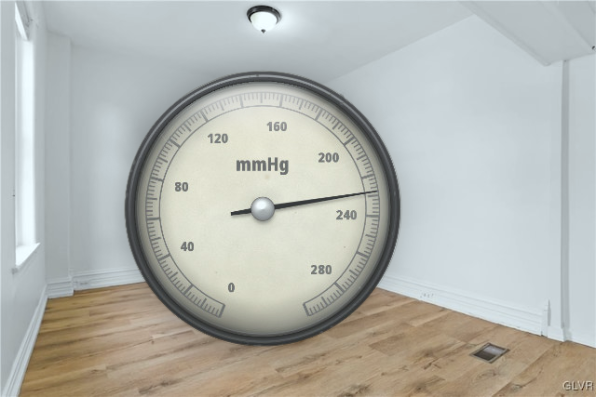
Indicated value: 228mmHg
